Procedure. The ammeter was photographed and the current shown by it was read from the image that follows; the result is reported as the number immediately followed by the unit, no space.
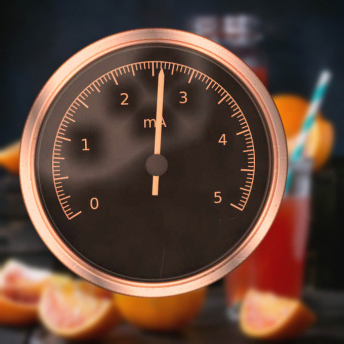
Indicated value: 2.6mA
